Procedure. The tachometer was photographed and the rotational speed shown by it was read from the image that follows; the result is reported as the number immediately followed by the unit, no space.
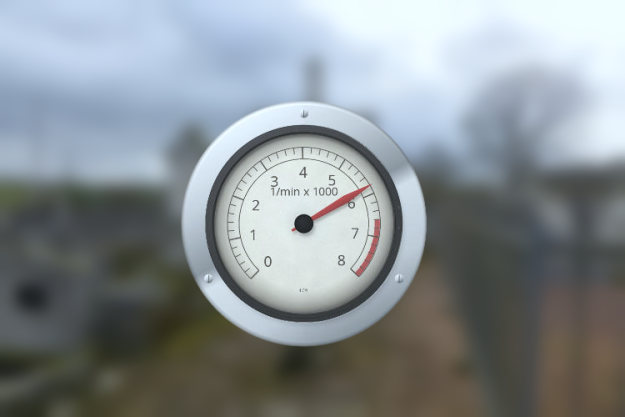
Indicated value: 5800rpm
